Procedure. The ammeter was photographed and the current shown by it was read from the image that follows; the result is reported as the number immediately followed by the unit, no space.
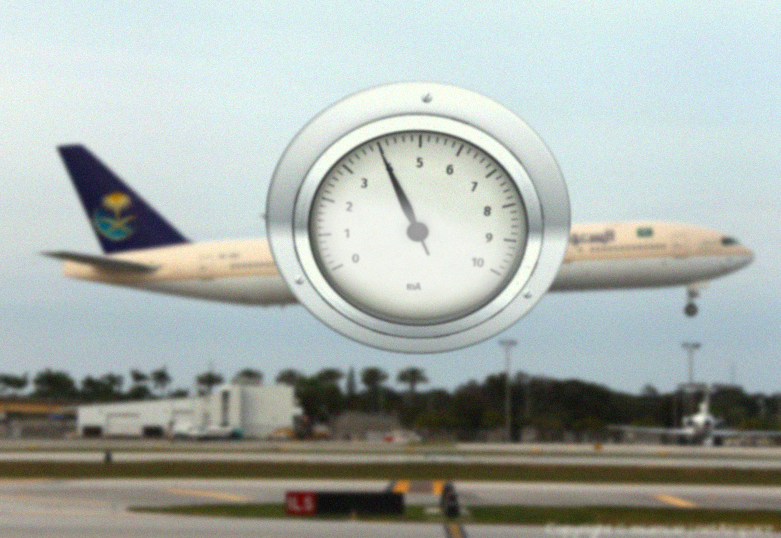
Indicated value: 4mA
